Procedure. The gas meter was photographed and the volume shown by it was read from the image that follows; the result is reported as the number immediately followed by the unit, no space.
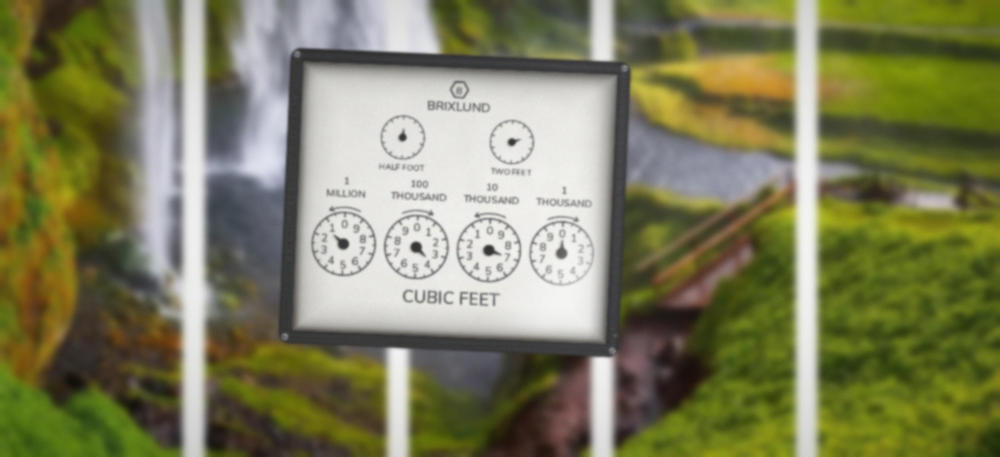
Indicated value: 137000ft³
